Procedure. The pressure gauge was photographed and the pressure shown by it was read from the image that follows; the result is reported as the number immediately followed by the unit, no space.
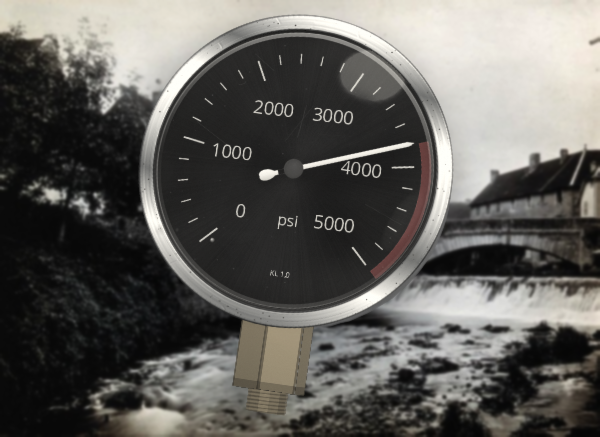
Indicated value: 3800psi
